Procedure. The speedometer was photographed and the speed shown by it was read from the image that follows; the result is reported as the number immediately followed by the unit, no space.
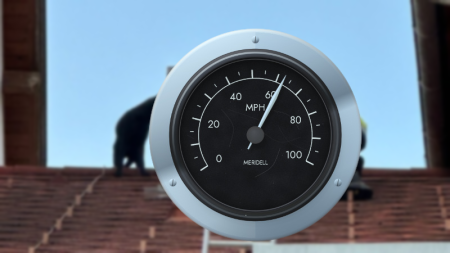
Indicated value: 62.5mph
